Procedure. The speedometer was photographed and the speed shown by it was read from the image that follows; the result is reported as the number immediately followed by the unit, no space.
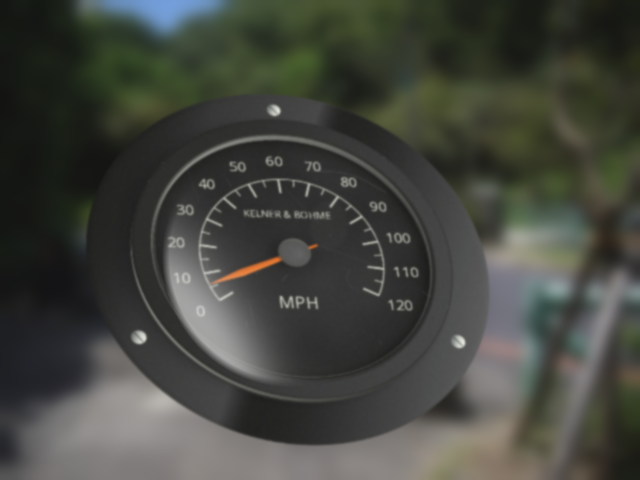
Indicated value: 5mph
